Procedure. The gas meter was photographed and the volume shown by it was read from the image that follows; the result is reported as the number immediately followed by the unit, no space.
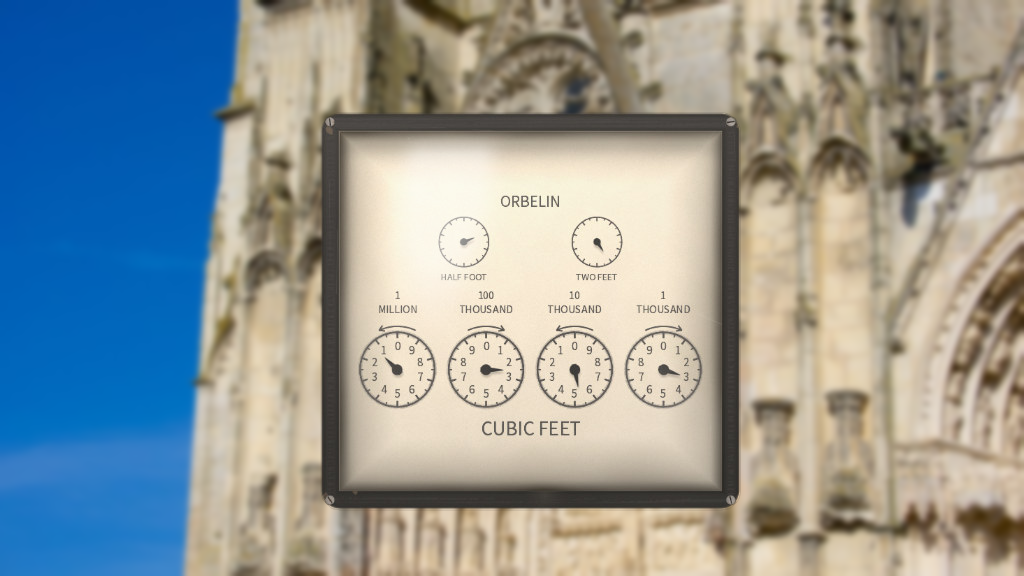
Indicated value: 125300ft³
